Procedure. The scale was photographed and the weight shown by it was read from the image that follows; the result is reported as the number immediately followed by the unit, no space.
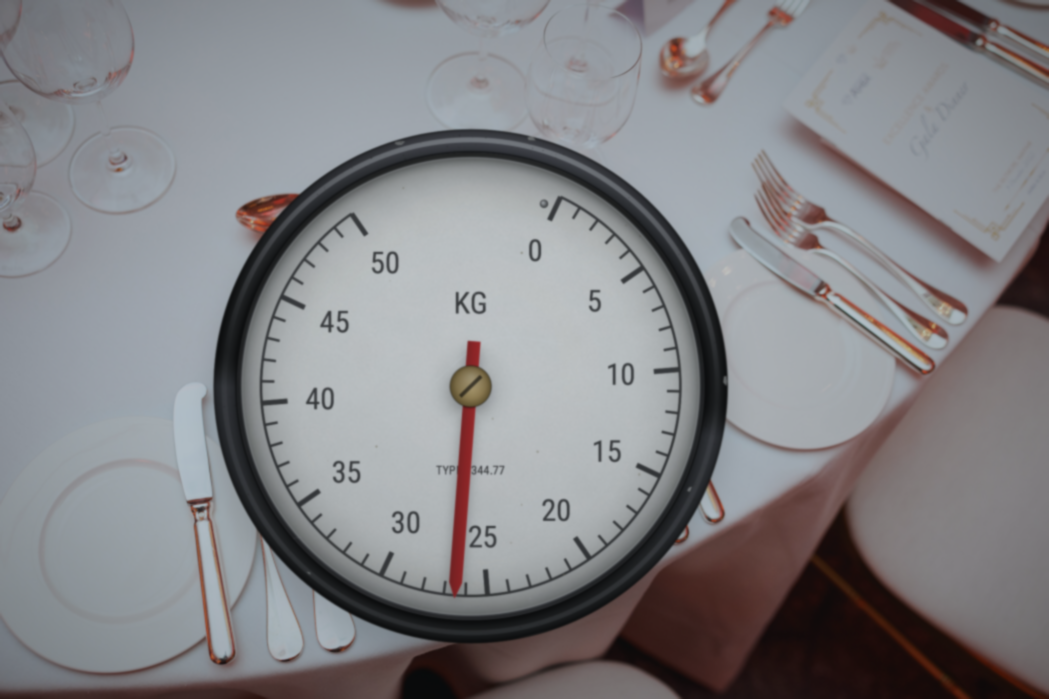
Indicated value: 26.5kg
